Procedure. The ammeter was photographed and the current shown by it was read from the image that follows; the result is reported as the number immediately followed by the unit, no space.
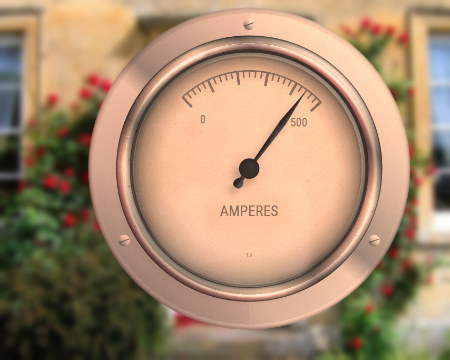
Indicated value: 440A
